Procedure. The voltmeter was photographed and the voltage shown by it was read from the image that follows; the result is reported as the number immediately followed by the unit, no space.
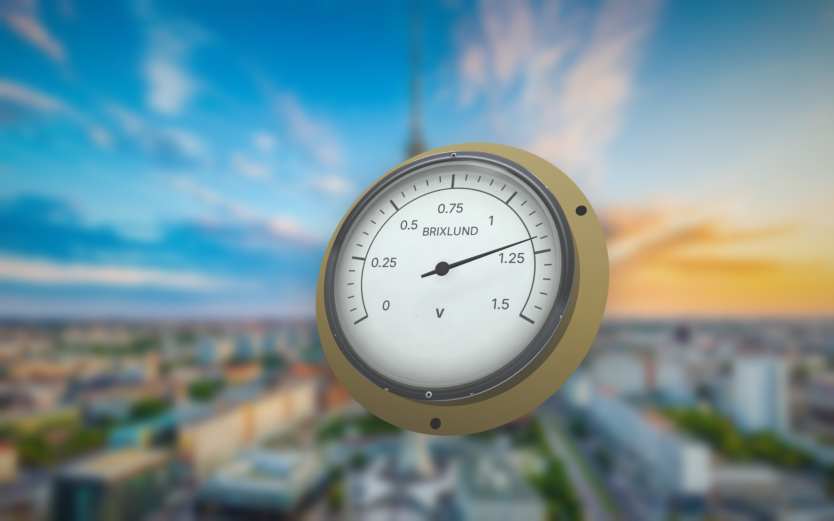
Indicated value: 1.2V
